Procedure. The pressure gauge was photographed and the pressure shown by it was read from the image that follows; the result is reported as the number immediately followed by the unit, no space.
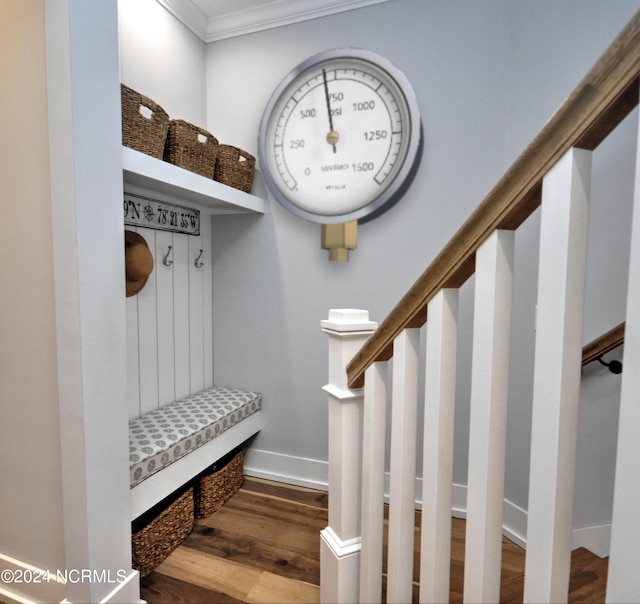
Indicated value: 700psi
